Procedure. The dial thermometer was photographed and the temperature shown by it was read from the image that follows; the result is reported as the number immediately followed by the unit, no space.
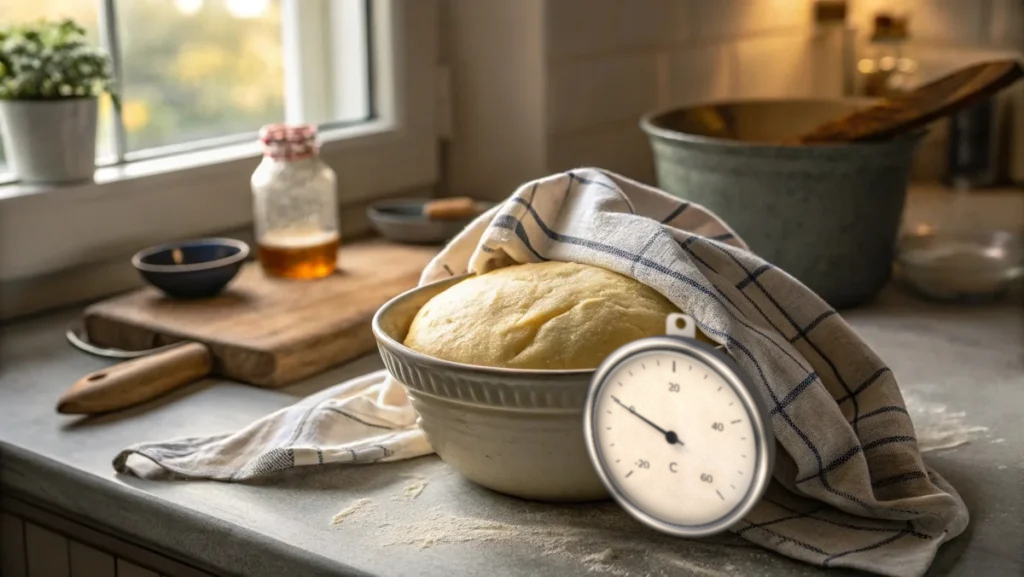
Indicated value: 0°C
